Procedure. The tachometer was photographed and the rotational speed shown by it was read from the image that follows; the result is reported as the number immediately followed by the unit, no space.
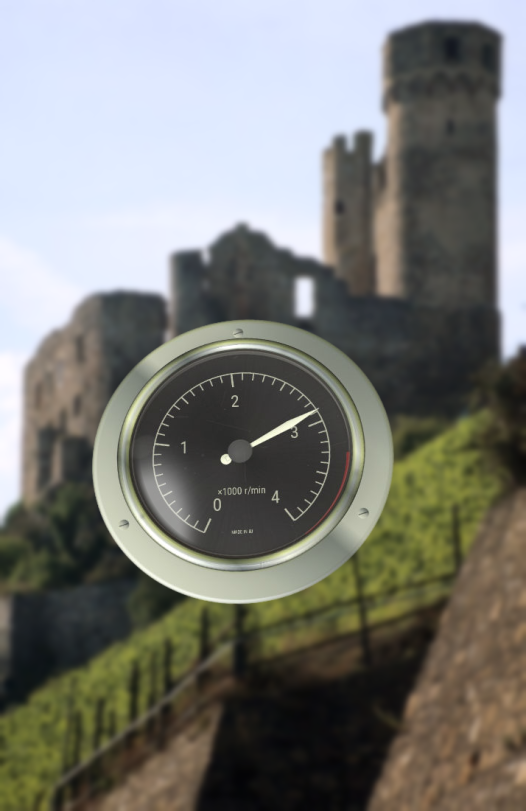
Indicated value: 2900rpm
